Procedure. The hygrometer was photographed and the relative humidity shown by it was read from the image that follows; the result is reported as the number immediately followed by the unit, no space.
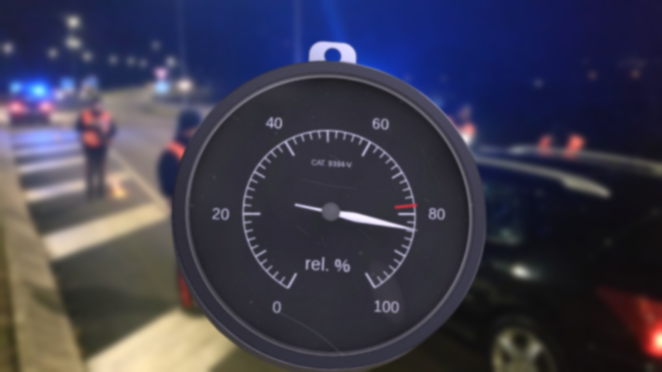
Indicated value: 84%
